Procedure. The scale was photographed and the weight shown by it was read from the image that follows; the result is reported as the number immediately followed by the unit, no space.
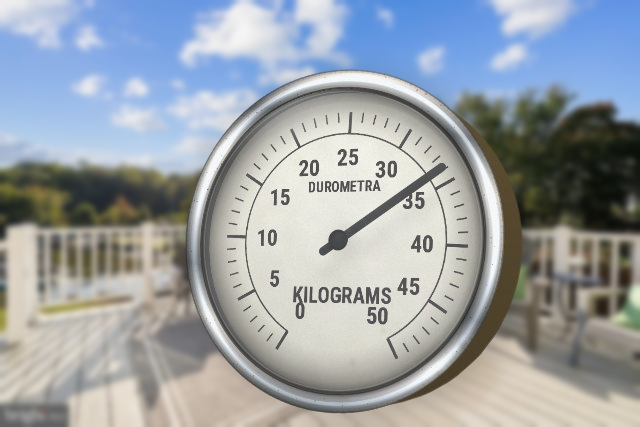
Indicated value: 34kg
